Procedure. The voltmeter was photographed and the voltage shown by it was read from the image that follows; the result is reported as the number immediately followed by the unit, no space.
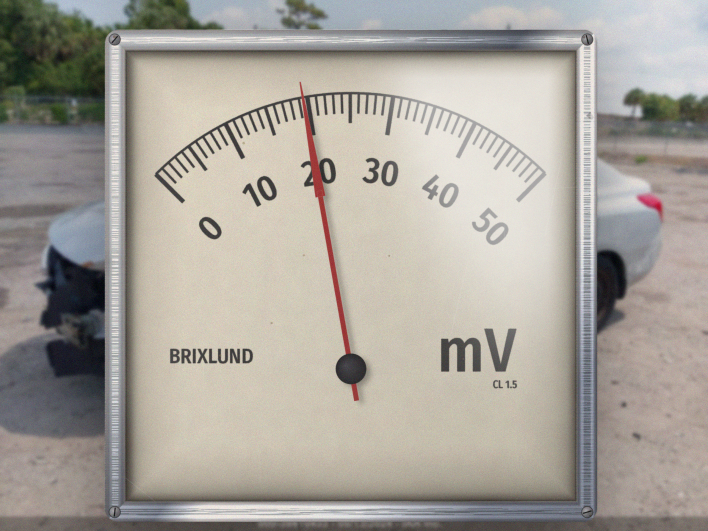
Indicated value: 19.5mV
